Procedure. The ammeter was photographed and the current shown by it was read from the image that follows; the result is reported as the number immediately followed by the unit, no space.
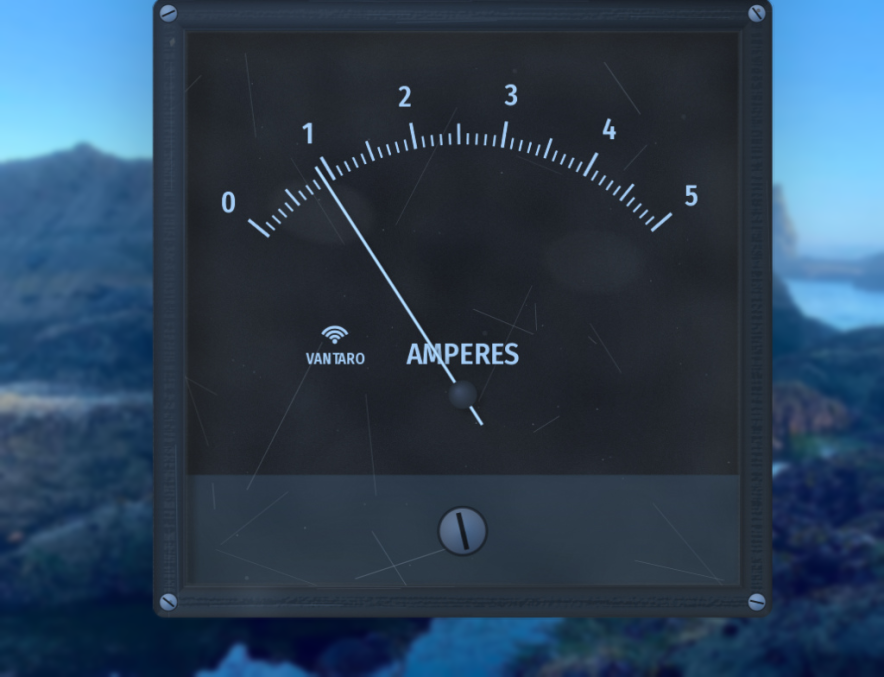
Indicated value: 0.9A
